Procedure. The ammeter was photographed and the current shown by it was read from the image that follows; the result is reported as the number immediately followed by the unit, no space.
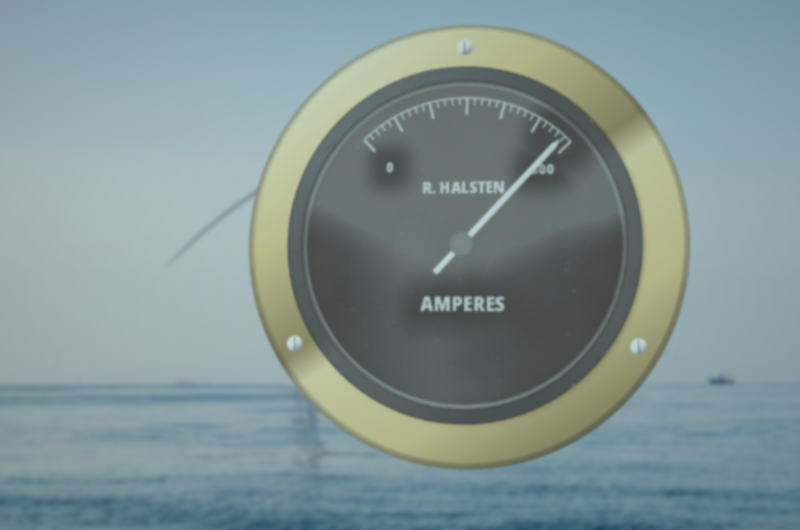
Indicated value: 290A
